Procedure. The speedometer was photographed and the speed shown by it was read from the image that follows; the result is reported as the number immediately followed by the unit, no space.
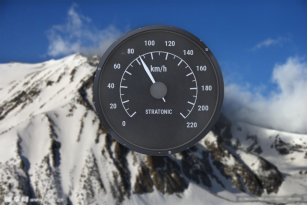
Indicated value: 85km/h
